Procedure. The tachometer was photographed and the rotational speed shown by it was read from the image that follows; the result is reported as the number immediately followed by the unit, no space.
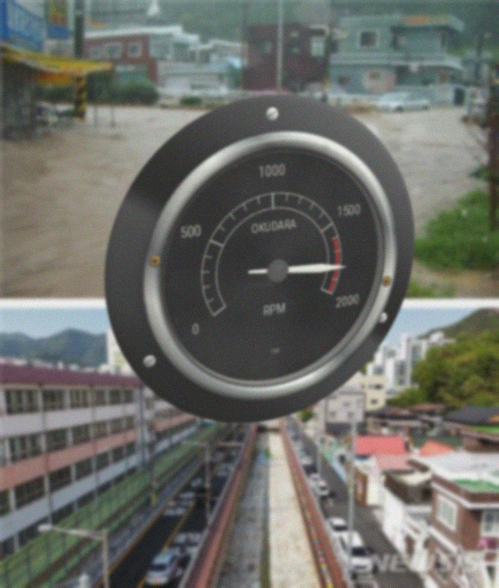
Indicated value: 1800rpm
